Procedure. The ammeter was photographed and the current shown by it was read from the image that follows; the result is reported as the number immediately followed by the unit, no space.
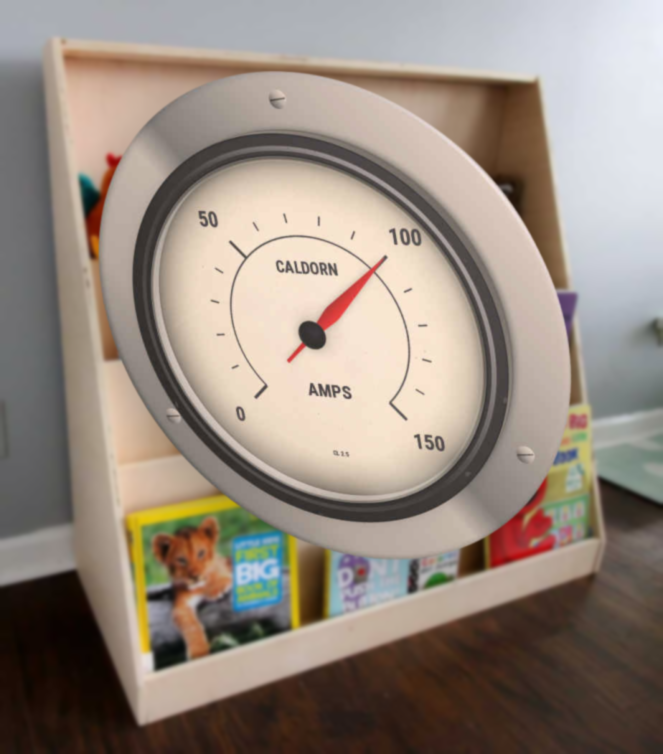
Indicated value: 100A
